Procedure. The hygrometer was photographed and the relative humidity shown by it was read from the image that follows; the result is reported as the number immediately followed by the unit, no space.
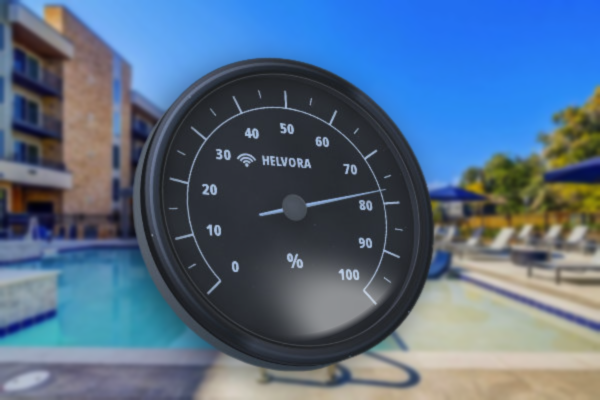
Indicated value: 77.5%
